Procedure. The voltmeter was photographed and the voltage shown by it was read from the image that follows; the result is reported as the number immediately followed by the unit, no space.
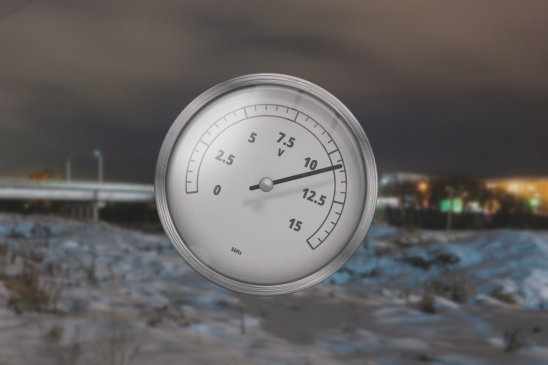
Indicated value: 10.75V
